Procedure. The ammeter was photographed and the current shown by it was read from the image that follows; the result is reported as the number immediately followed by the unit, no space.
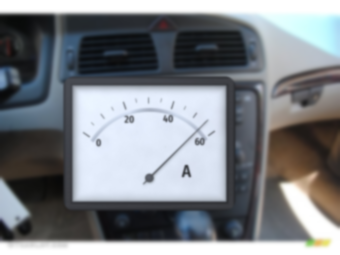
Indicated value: 55A
